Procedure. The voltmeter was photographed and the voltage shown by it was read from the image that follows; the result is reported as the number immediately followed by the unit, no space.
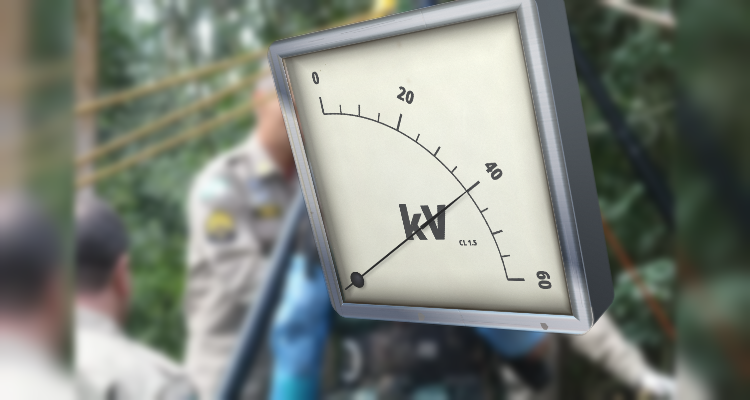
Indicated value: 40kV
